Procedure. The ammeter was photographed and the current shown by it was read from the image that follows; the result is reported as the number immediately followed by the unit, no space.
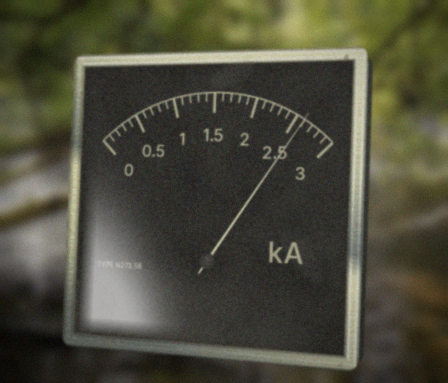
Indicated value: 2.6kA
